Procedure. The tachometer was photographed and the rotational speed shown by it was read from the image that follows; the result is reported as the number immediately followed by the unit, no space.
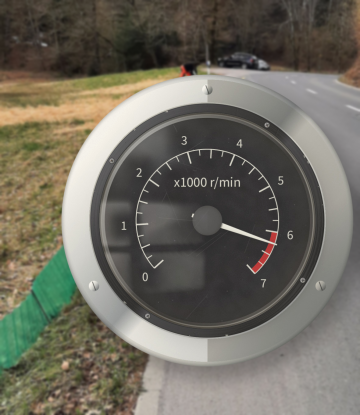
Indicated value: 6250rpm
